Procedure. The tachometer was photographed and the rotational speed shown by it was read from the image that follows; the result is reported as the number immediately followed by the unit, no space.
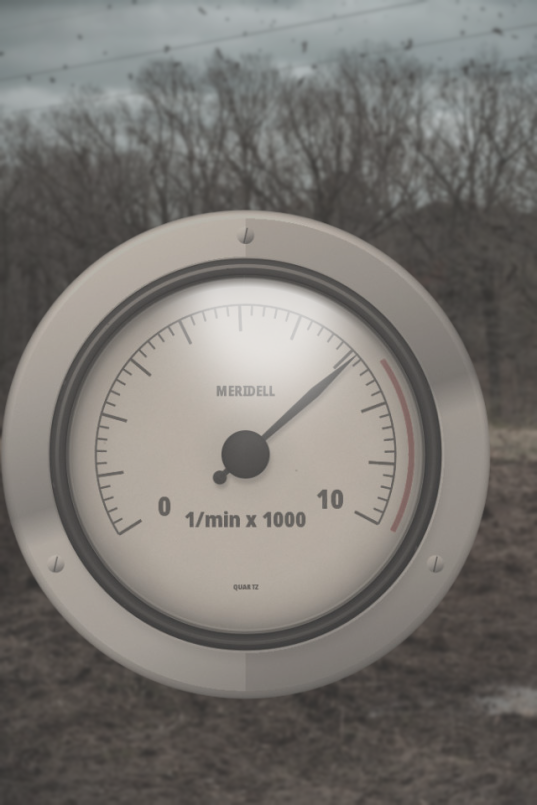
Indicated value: 7100rpm
